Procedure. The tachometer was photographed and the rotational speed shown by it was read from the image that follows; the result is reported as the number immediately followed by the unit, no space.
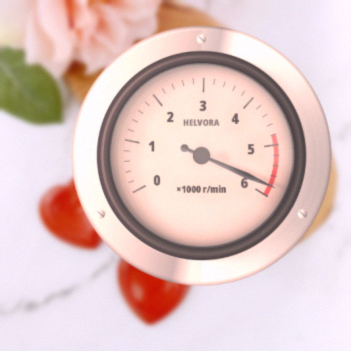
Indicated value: 5800rpm
